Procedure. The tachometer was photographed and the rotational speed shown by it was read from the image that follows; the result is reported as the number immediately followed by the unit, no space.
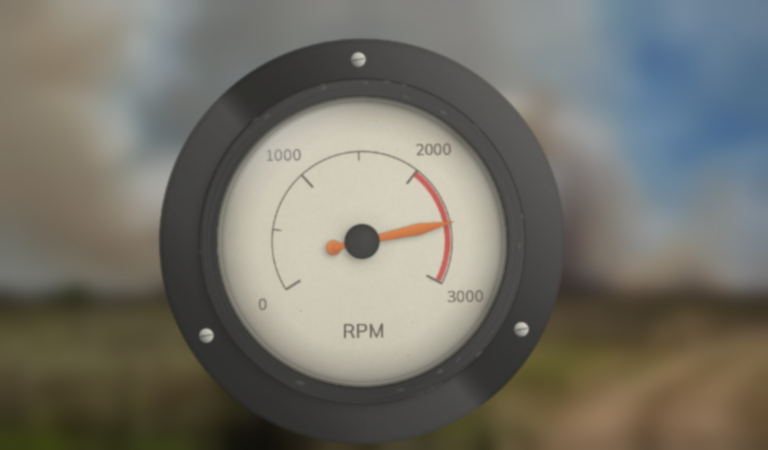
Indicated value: 2500rpm
